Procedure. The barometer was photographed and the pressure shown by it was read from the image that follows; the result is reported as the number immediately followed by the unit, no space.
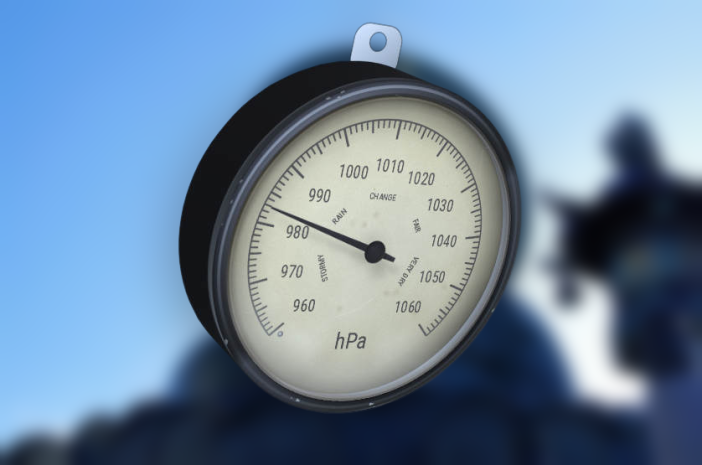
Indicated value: 983hPa
